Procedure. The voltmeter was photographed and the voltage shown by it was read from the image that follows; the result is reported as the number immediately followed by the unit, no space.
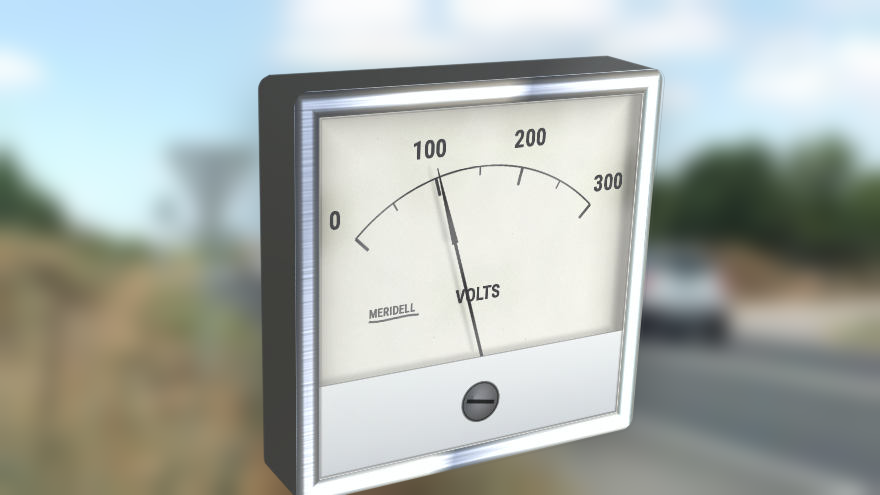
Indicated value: 100V
